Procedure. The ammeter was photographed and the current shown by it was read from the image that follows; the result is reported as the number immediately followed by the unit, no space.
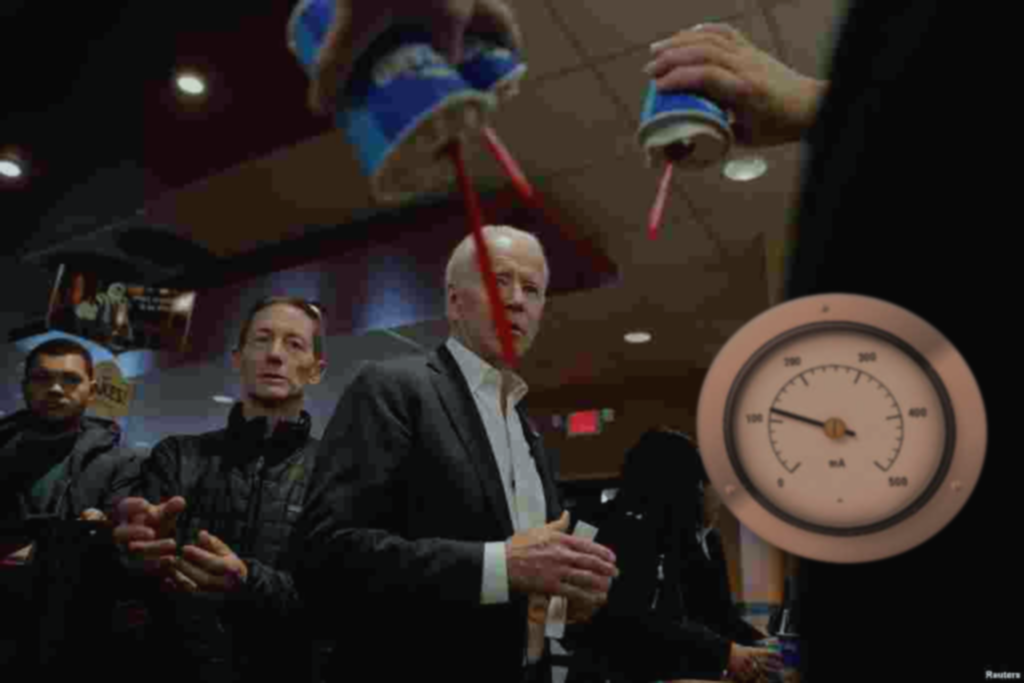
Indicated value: 120mA
